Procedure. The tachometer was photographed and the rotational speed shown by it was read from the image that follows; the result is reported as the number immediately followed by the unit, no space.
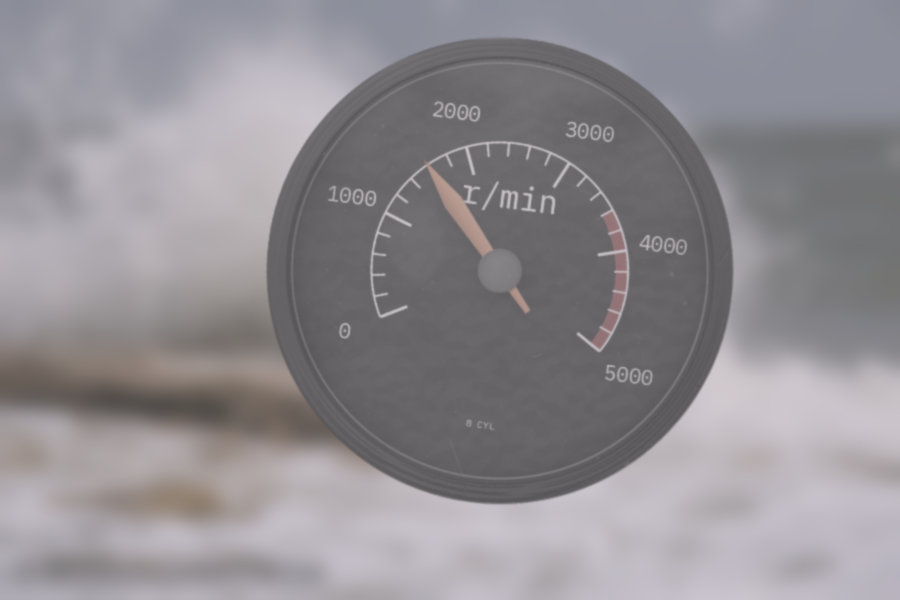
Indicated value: 1600rpm
